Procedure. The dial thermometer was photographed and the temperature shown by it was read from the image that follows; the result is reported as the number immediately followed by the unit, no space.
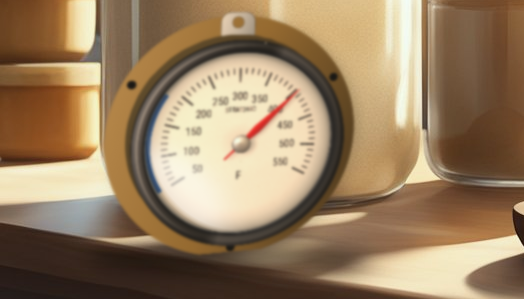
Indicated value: 400°F
